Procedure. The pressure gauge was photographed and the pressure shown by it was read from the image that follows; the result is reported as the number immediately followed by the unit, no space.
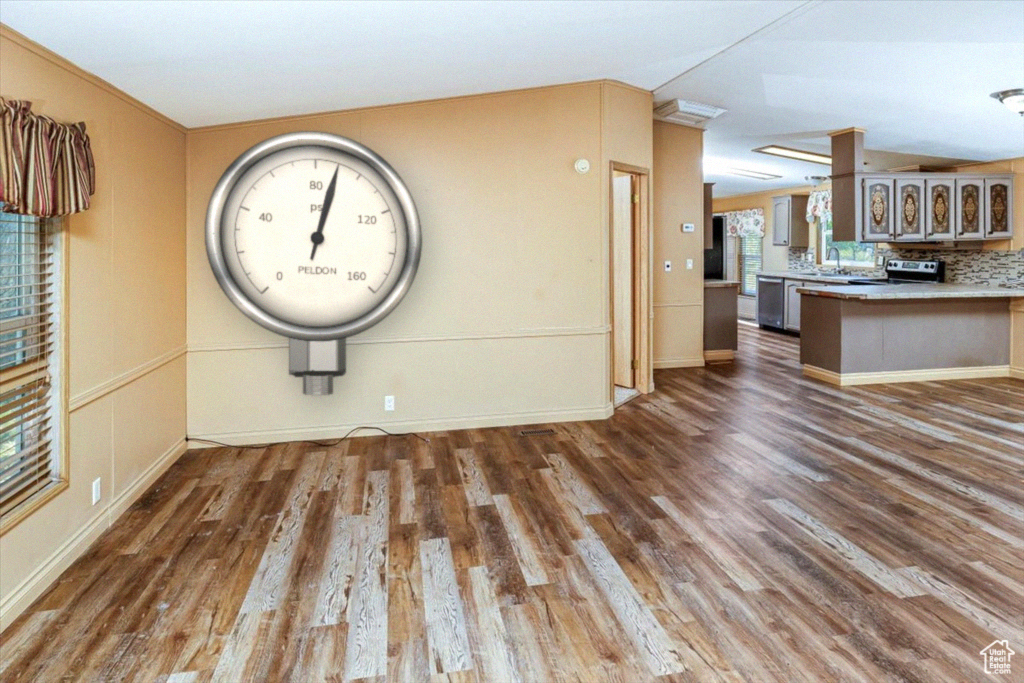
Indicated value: 90psi
